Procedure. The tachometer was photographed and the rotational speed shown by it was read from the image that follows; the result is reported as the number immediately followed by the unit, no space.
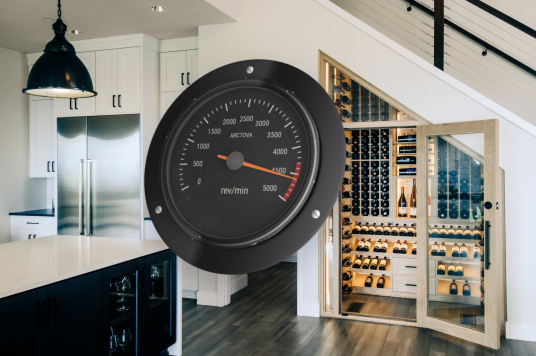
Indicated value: 4600rpm
